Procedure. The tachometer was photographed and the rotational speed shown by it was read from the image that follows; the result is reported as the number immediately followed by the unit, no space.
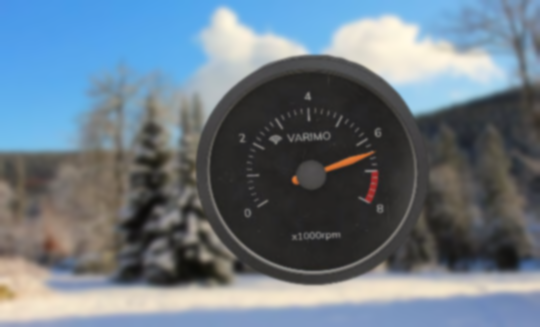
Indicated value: 6400rpm
